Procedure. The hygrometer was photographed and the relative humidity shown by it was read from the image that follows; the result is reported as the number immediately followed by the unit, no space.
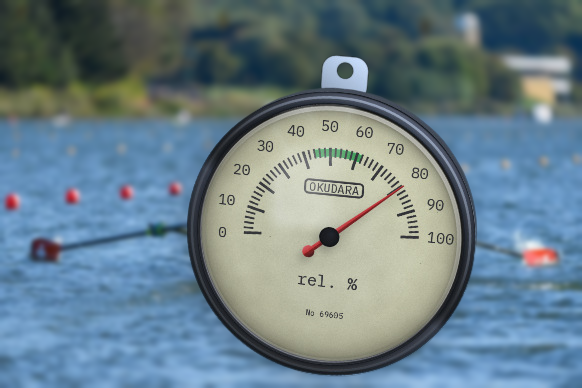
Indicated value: 80%
